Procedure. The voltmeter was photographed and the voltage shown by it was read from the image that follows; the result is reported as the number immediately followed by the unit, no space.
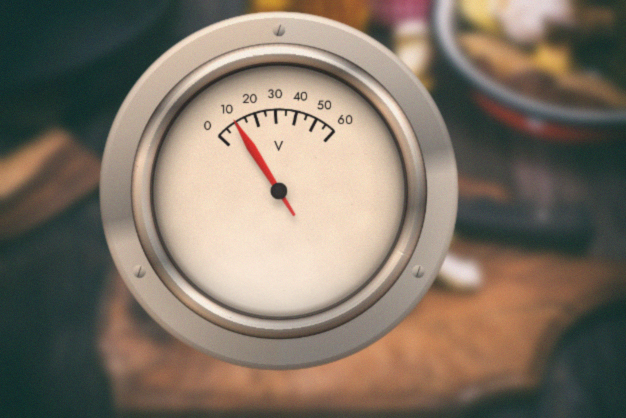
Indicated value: 10V
